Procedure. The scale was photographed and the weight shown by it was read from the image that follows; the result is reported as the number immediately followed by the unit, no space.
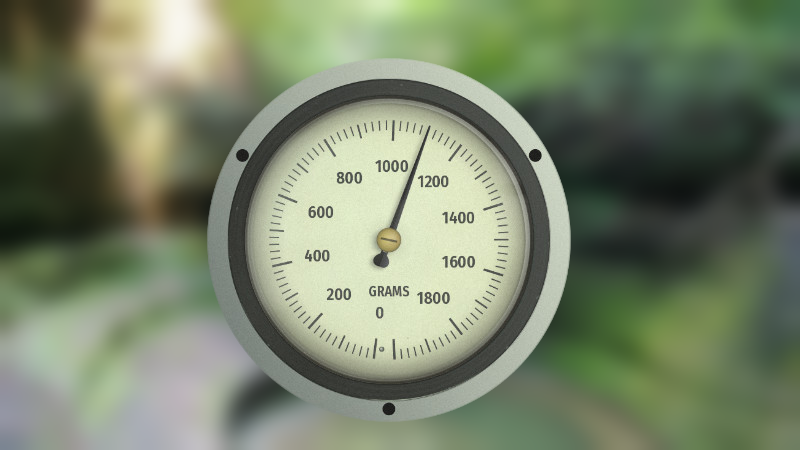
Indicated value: 1100g
